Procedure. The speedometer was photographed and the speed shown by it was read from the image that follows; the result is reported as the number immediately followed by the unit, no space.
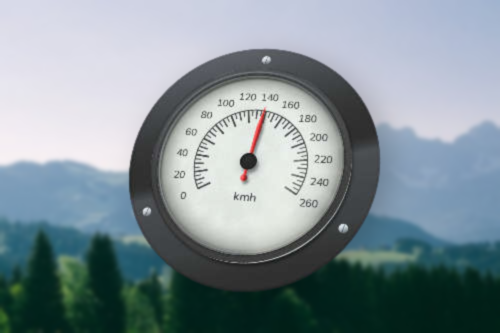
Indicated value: 140km/h
